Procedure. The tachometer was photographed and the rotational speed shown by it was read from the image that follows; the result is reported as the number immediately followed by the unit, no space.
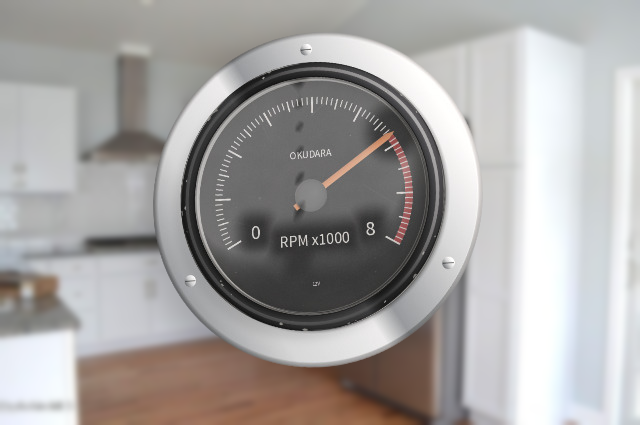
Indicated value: 5800rpm
